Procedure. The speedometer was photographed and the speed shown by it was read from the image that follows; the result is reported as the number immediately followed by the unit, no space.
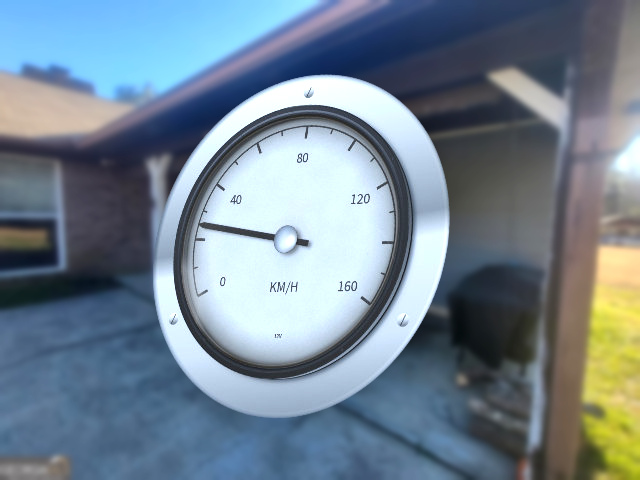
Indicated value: 25km/h
